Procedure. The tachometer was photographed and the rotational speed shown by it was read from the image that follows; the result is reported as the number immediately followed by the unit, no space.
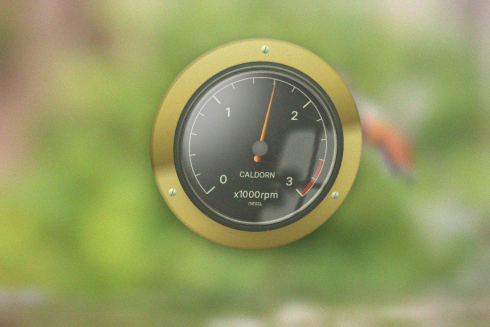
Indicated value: 1600rpm
